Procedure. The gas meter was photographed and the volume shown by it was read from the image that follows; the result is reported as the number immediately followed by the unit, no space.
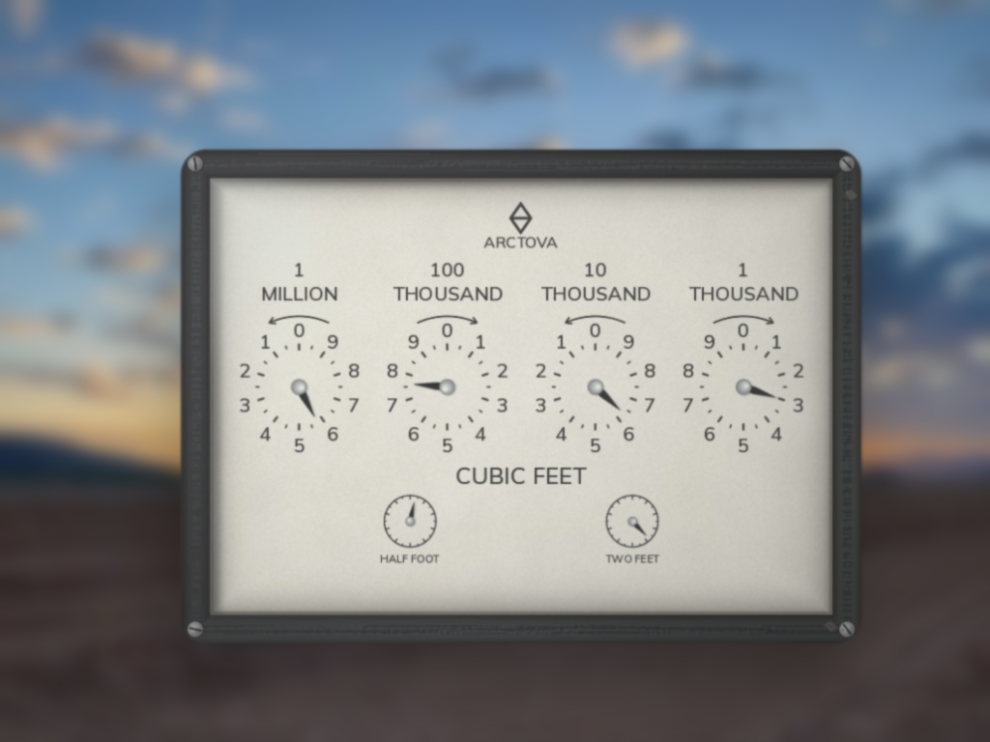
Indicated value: 576300ft³
